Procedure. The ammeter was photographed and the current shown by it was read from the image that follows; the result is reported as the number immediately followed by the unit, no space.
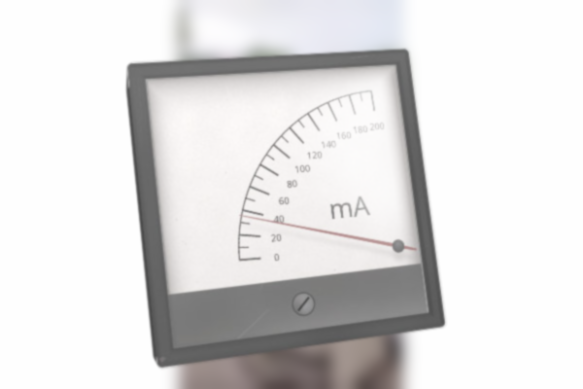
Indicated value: 35mA
